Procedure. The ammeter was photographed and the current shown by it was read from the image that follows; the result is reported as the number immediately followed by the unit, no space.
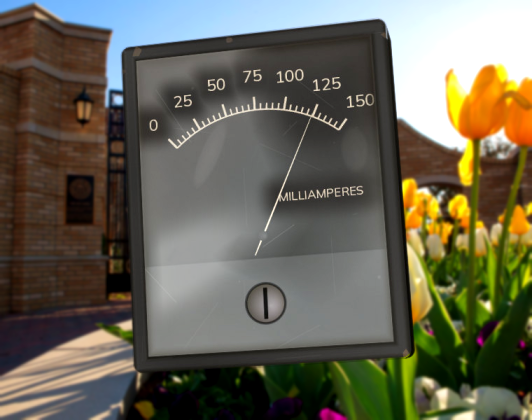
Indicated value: 125mA
